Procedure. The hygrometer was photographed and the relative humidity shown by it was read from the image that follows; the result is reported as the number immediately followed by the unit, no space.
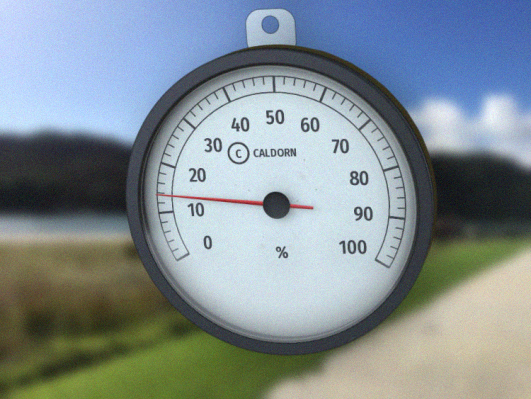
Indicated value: 14%
